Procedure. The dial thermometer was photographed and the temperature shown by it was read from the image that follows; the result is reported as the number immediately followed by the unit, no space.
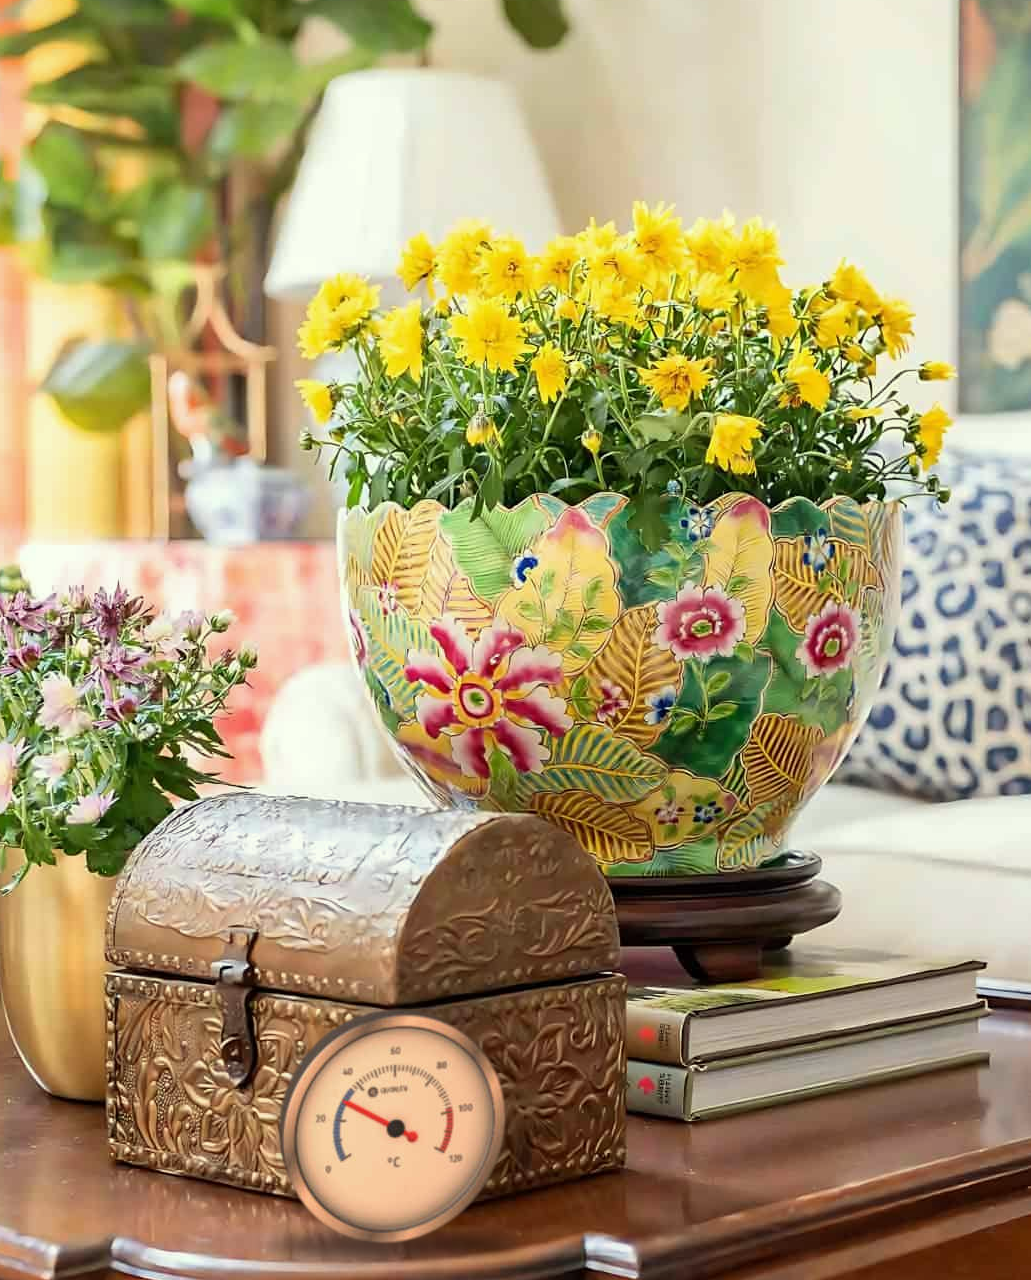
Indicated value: 30°C
